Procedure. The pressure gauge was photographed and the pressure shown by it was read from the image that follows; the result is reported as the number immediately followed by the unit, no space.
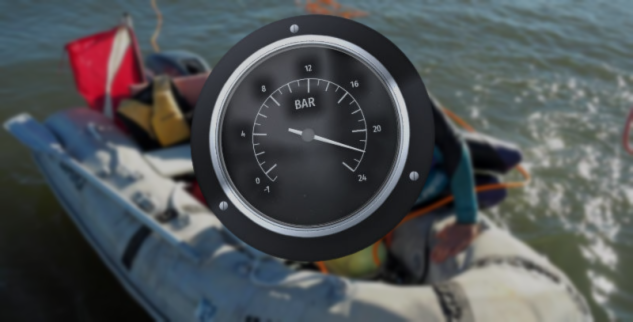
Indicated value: 22bar
